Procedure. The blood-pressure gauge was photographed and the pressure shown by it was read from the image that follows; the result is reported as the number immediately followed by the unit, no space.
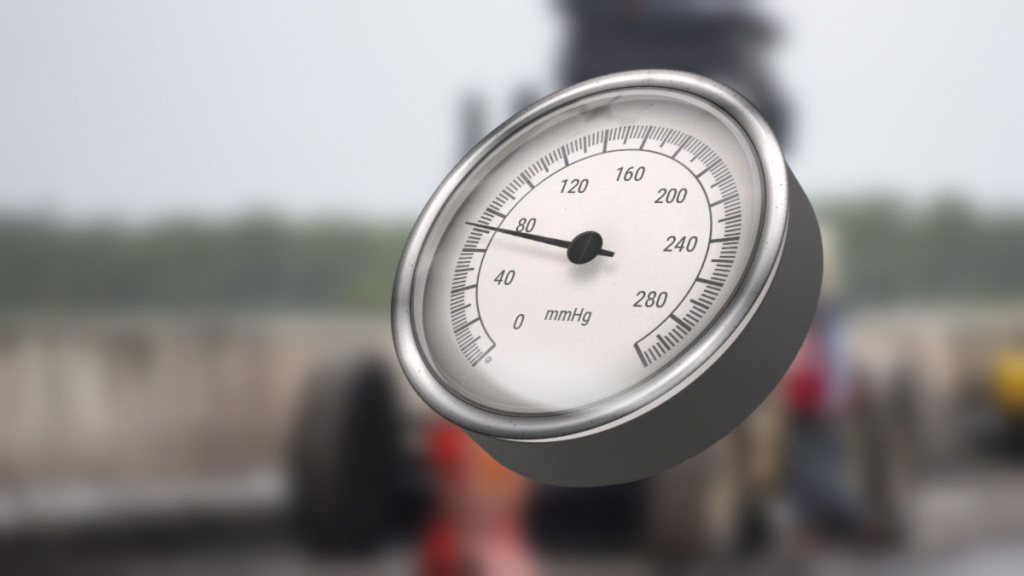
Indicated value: 70mmHg
